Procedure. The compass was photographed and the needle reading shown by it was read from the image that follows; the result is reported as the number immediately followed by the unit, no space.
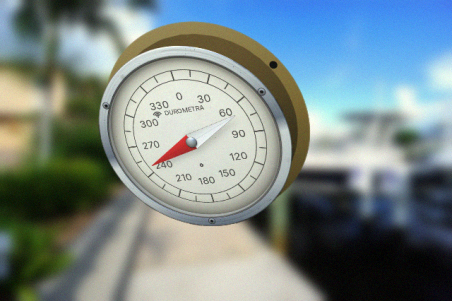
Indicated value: 247.5°
